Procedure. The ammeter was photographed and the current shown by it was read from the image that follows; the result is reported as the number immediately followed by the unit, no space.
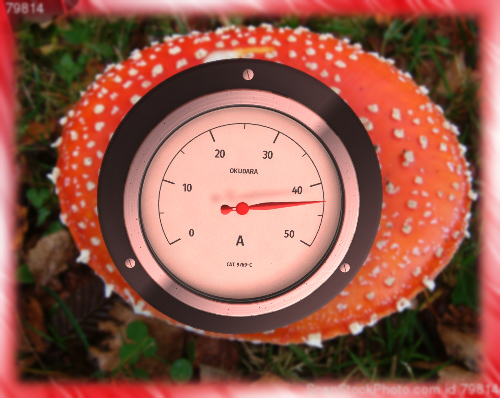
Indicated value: 42.5A
